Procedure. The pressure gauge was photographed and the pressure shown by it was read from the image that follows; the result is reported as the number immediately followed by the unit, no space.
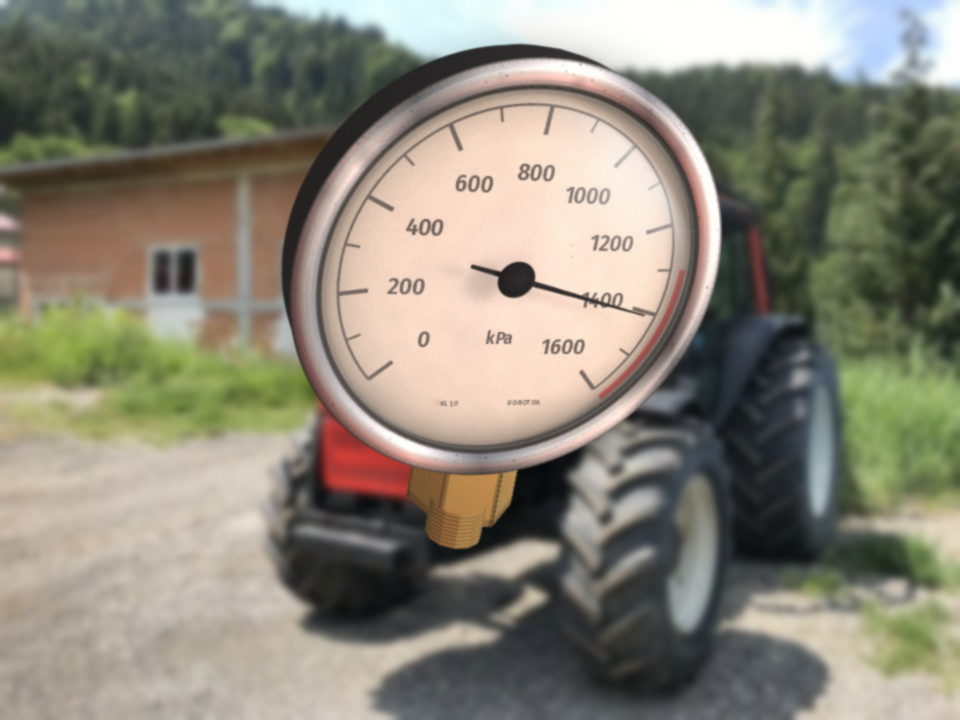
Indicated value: 1400kPa
